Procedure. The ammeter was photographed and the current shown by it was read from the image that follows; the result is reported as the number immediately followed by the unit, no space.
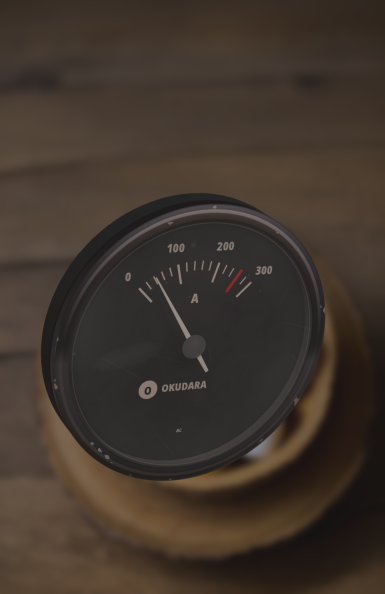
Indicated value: 40A
